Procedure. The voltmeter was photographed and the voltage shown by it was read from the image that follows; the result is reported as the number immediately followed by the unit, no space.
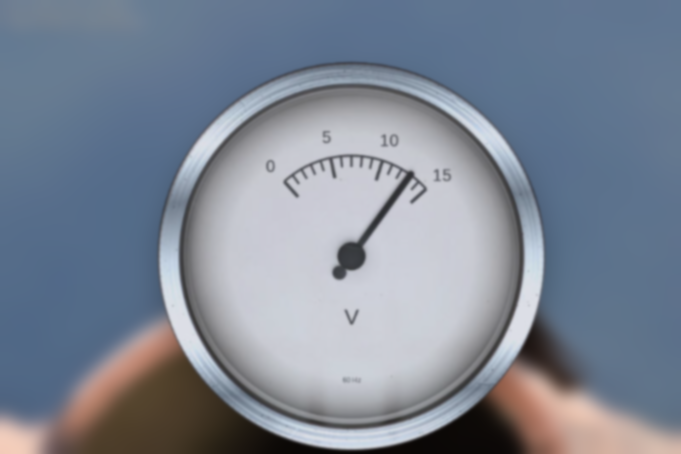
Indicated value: 13V
